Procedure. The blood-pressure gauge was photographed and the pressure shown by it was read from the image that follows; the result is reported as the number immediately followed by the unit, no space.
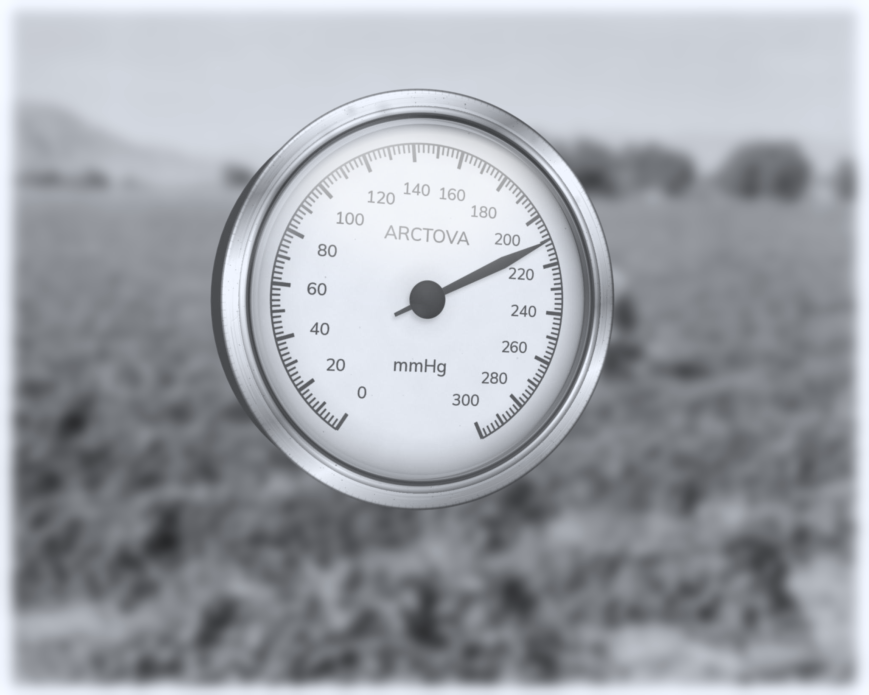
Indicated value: 210mmHg
